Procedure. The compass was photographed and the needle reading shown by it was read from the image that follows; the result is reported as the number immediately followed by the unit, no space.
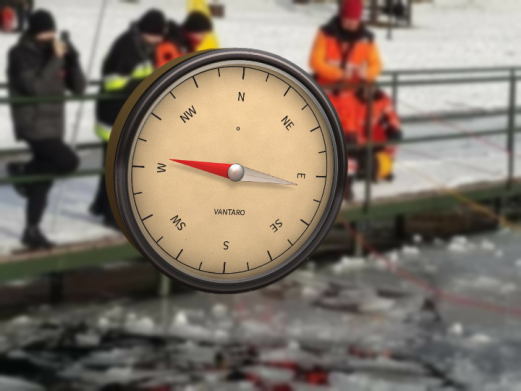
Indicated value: 277.5°
